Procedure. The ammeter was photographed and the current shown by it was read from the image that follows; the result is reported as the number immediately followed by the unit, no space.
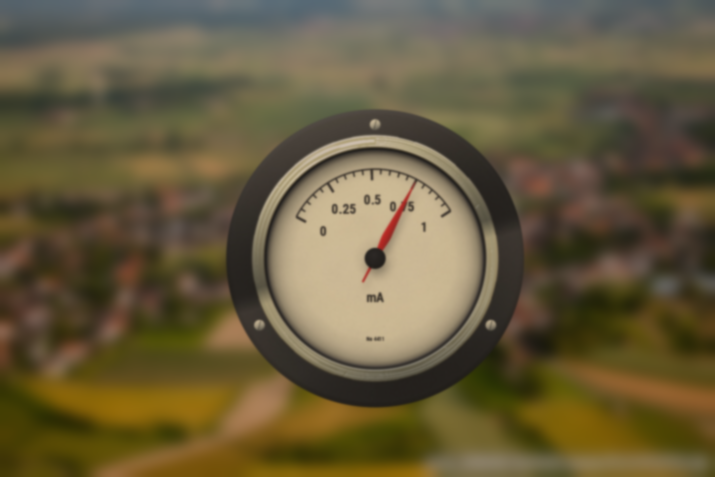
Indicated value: 0.75mA
